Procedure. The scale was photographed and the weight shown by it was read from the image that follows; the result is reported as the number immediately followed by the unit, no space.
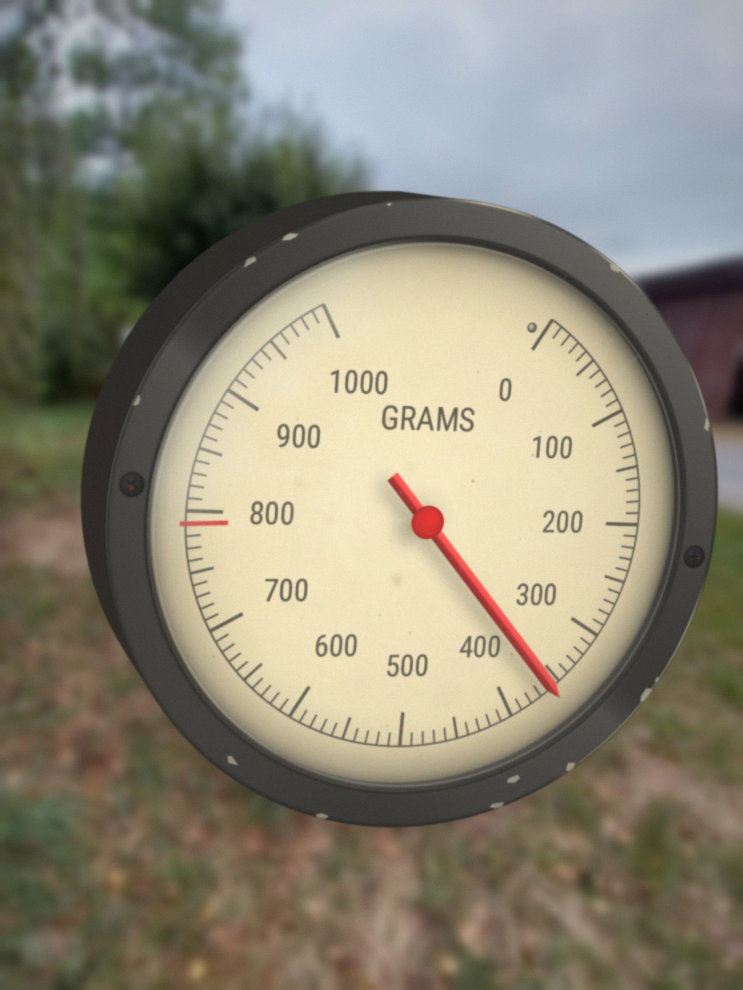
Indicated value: 360g
